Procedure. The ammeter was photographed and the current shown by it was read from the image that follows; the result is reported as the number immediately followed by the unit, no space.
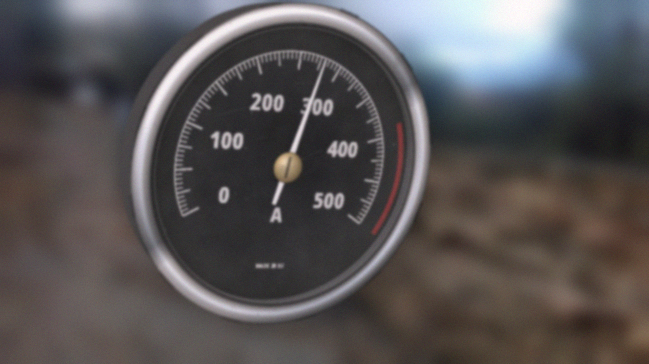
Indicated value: 275A
